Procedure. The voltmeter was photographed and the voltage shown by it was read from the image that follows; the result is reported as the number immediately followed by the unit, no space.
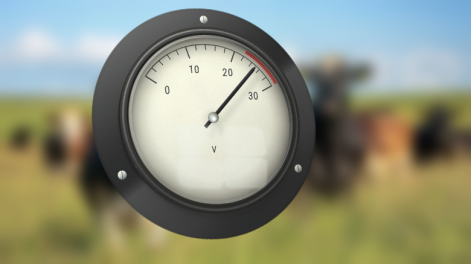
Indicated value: 25V
